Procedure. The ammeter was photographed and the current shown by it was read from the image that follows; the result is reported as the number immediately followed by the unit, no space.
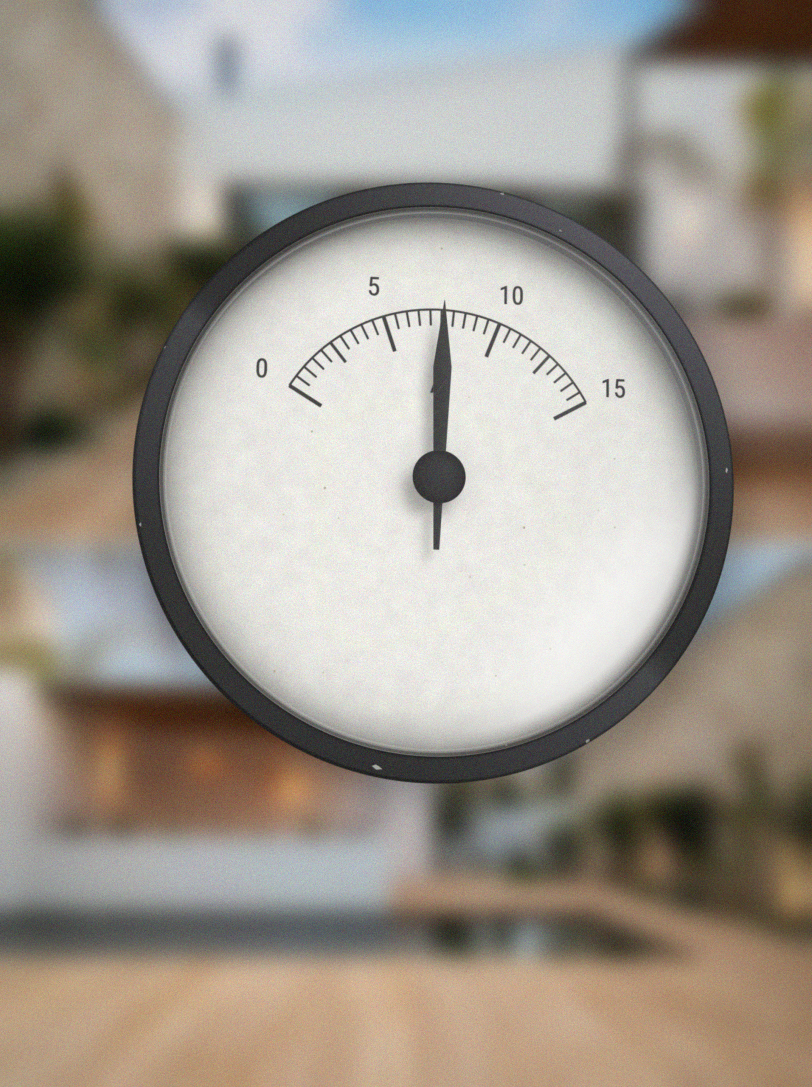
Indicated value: 7.5A
